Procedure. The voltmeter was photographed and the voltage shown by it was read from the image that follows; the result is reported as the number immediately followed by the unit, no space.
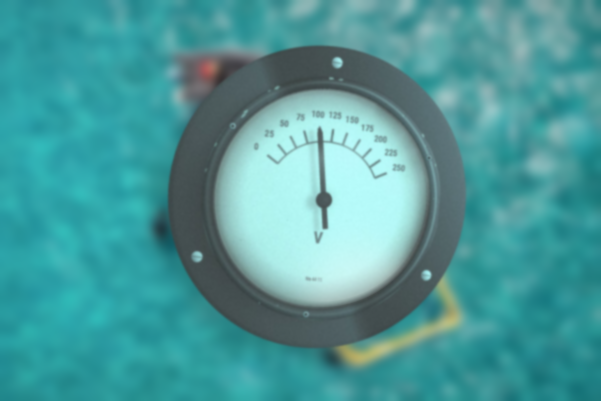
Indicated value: 100V
